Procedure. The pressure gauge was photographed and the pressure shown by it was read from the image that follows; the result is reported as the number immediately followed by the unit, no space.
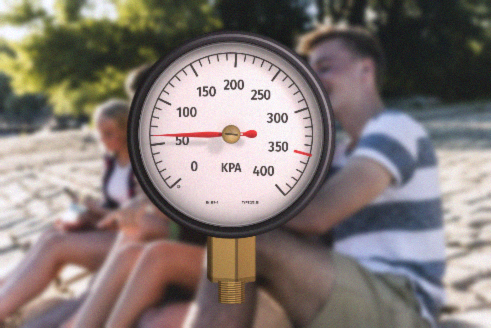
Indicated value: 60kPa
